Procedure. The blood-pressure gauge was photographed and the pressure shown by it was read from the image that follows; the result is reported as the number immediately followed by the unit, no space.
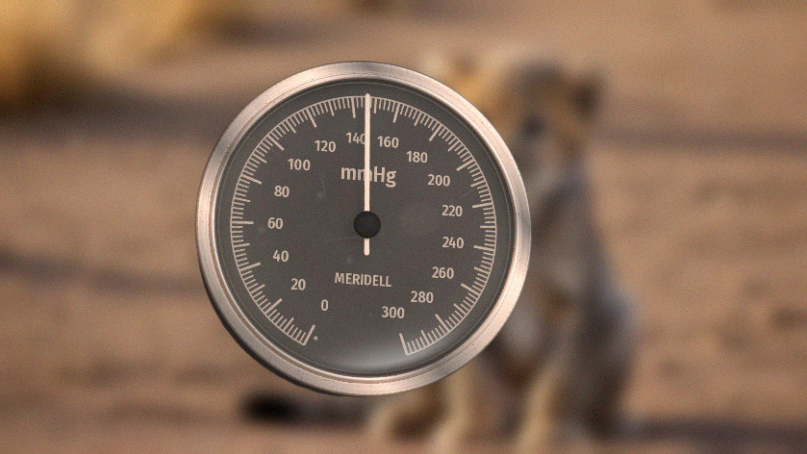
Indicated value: 146mmHg
